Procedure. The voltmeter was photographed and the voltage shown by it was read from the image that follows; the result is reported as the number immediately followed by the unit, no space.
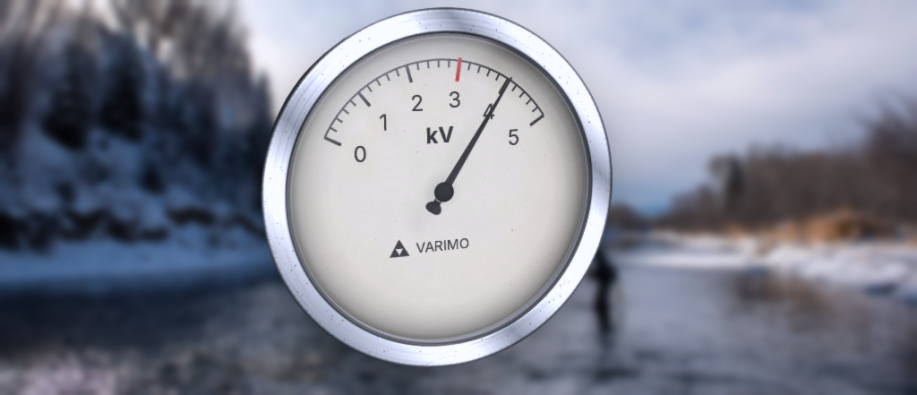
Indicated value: 4kV
